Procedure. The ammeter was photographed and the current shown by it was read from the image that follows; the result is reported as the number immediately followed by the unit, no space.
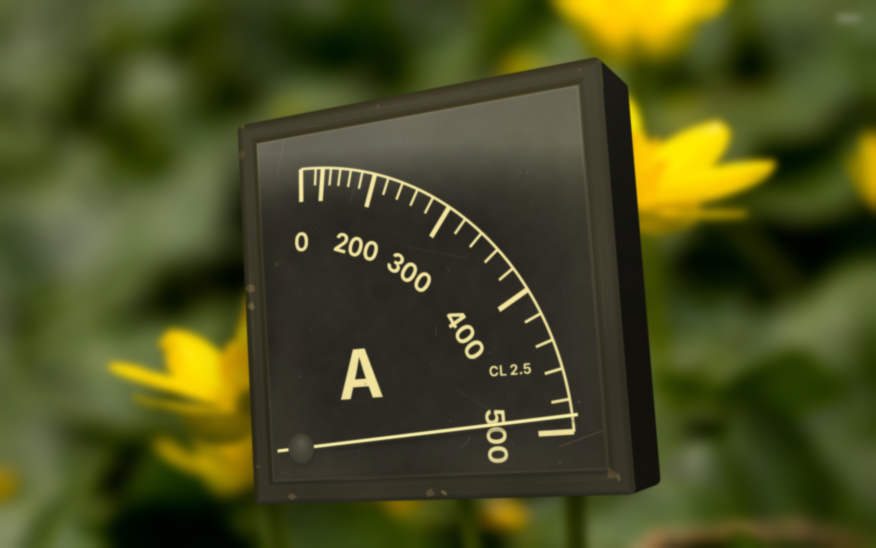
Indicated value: 490A
